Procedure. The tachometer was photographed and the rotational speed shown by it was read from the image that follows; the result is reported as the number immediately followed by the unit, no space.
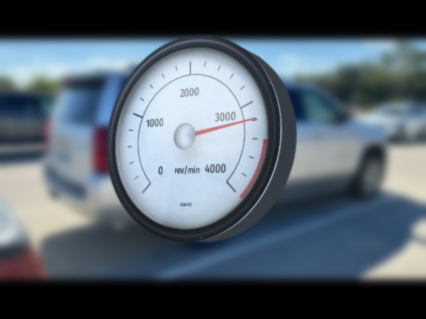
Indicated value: 3200rpm
